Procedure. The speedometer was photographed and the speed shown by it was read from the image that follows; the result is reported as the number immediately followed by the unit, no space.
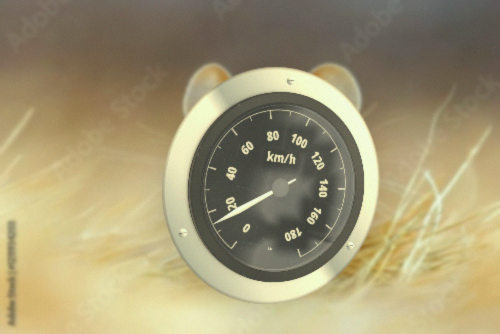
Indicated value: 15km/h
